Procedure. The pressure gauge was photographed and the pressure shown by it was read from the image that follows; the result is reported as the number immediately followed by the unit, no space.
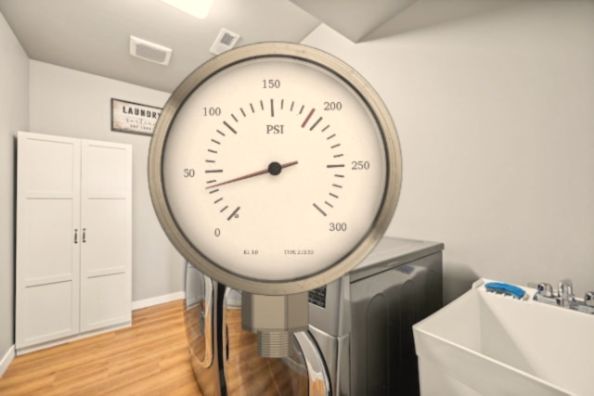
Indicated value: 35psi
